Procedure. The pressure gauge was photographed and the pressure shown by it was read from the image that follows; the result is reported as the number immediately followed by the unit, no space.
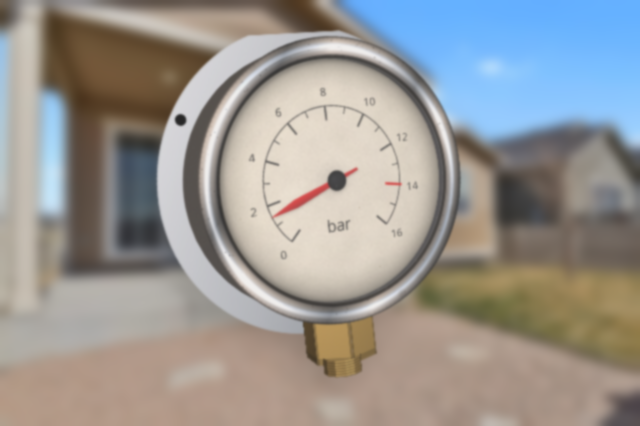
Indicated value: 1.5bar
